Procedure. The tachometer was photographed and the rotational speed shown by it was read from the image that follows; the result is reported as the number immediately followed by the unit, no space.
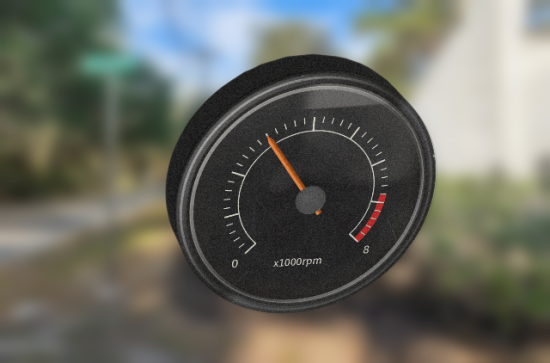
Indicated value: 3000rpm
